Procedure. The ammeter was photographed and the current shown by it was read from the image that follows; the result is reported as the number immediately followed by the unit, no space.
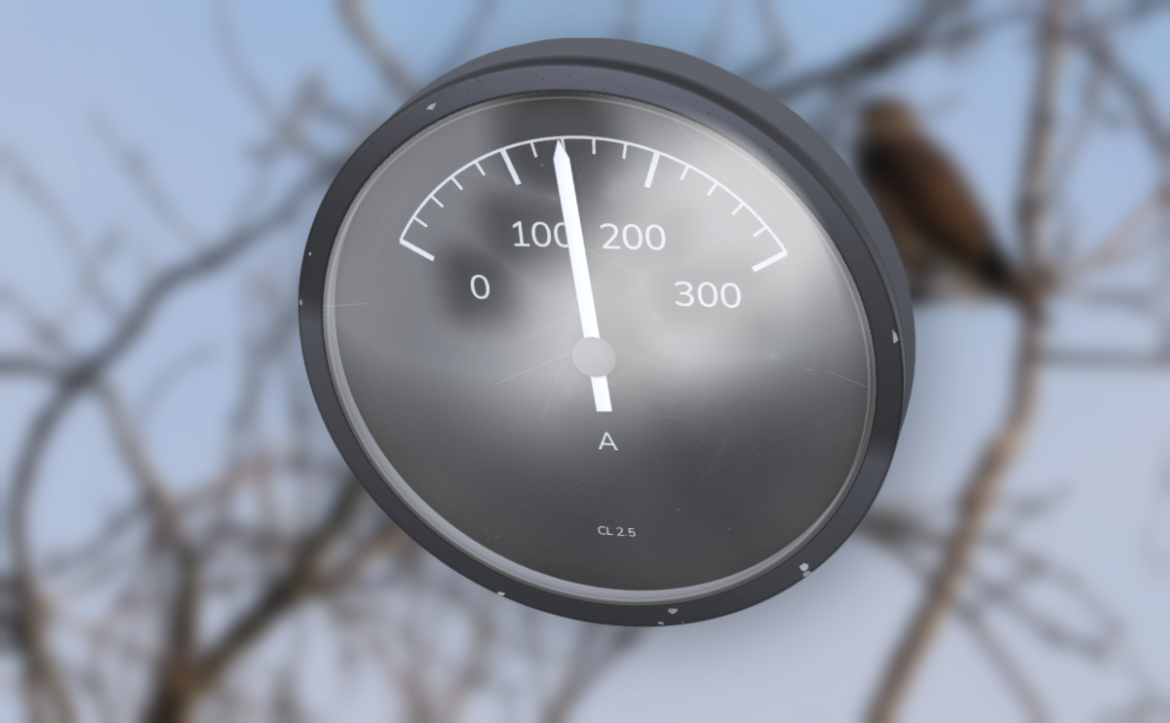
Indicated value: 140A
